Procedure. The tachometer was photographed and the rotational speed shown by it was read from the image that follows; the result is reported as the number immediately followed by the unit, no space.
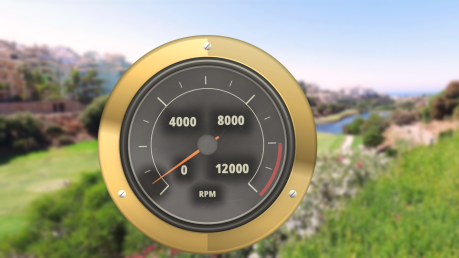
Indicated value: 500rpm
